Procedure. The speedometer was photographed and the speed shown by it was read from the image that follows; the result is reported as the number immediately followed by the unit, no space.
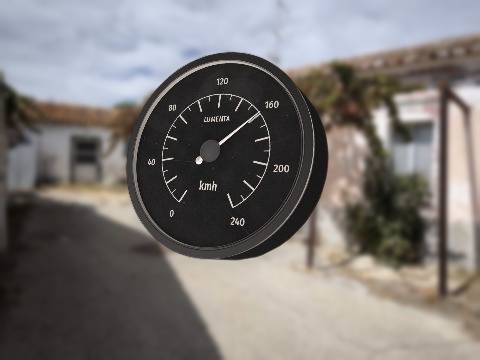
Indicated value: 160km/h
